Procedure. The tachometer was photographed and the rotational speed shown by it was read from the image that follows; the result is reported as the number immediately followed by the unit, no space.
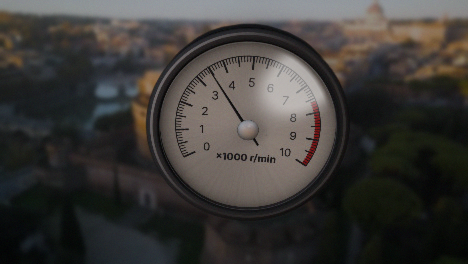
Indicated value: 3500rpm
